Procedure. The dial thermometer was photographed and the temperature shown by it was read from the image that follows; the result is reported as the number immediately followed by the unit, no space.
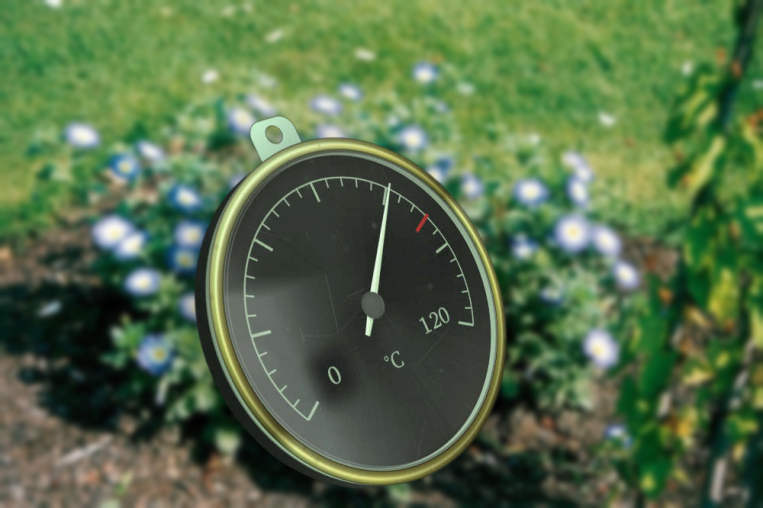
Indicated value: 80°C
